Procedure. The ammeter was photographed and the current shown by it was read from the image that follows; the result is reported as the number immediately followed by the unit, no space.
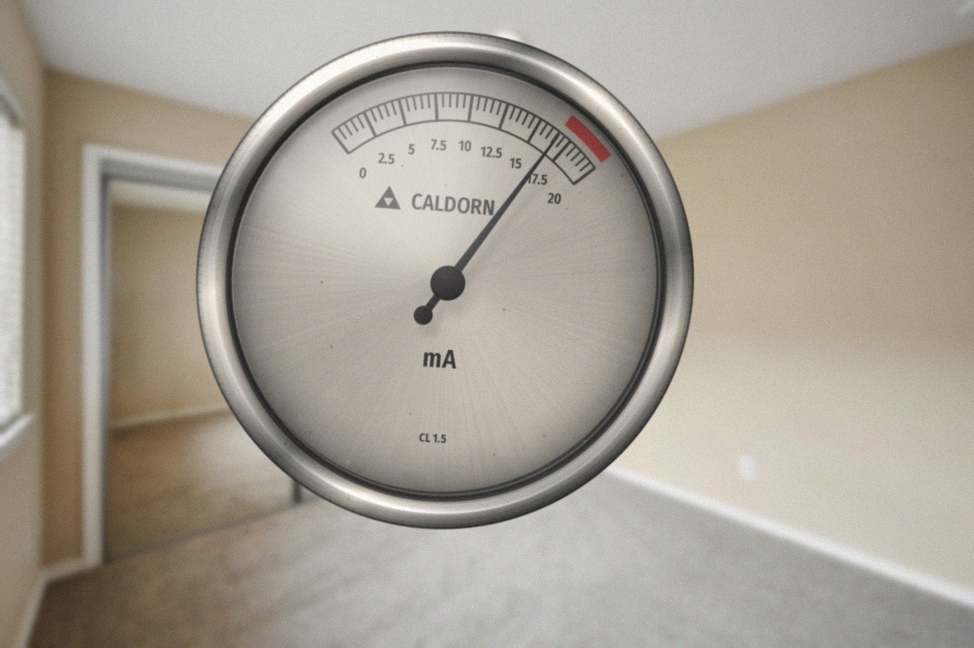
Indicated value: 16.5mA
